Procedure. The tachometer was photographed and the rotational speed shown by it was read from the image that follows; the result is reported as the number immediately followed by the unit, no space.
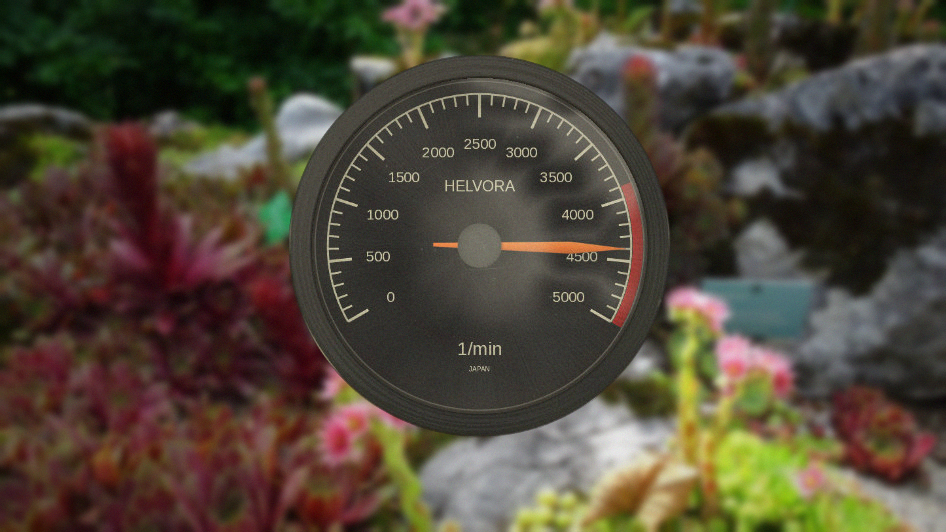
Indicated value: 4400rpm
